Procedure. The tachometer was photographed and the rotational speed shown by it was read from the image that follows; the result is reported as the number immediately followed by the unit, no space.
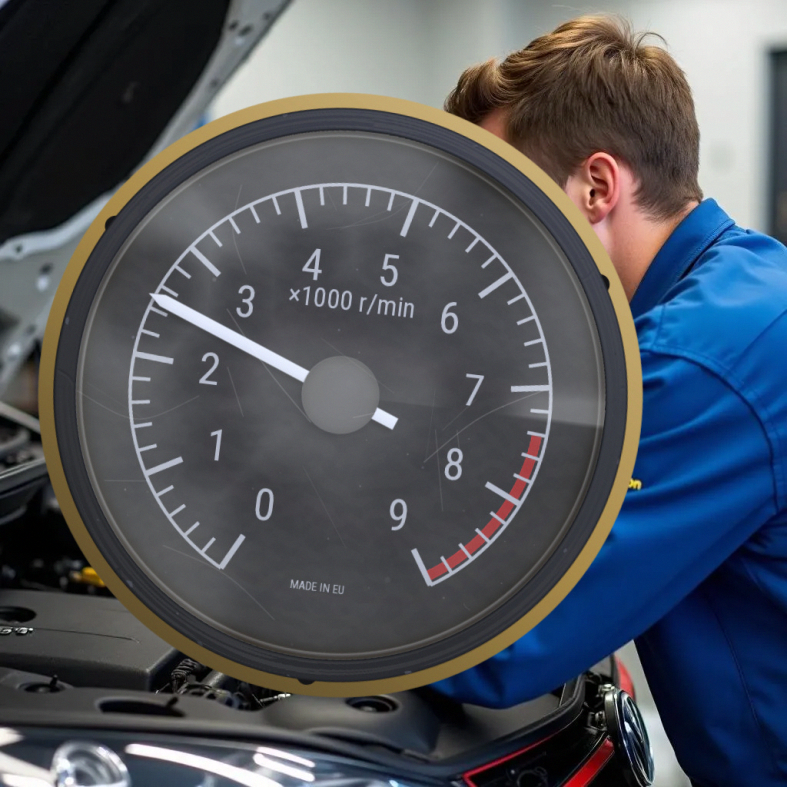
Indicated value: 2500rpm
